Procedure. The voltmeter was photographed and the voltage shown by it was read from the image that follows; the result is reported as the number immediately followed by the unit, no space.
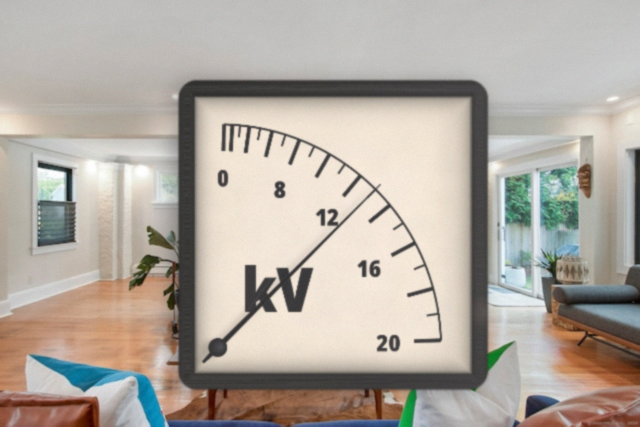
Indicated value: 13kV
